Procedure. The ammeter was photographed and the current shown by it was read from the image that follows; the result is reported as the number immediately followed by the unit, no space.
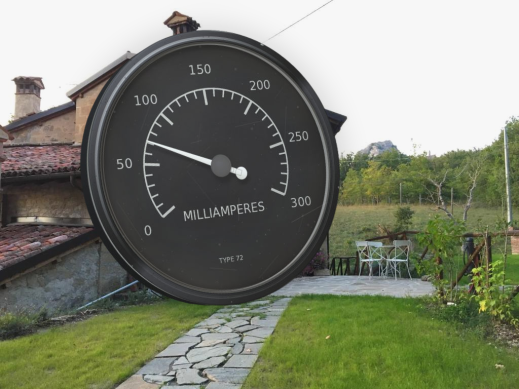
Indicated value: 70mA
